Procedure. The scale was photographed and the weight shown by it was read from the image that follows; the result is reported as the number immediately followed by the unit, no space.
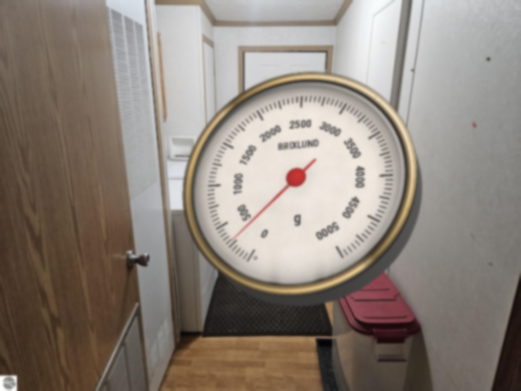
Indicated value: 250g
